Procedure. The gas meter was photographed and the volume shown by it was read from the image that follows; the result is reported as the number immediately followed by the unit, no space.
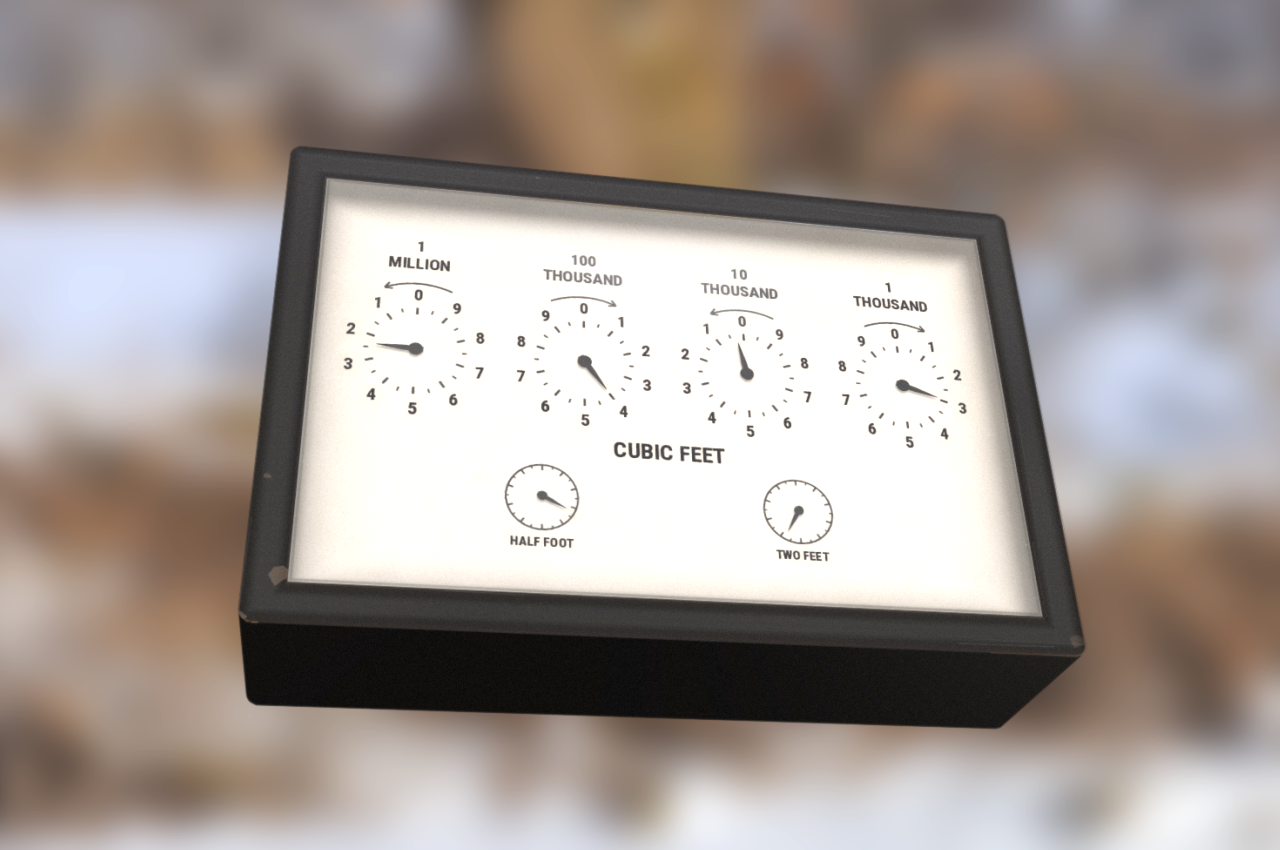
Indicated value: 240300ft³
